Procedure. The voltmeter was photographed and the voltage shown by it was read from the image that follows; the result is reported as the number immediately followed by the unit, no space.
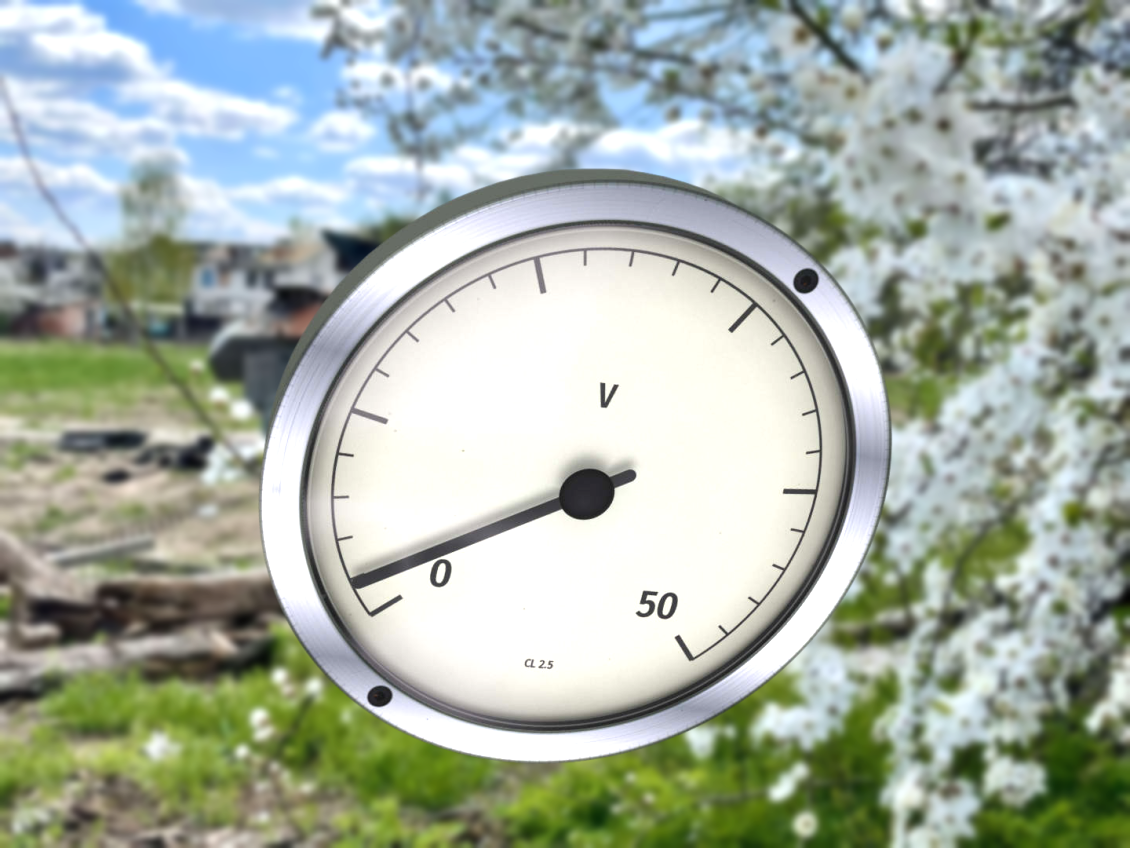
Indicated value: 2V
